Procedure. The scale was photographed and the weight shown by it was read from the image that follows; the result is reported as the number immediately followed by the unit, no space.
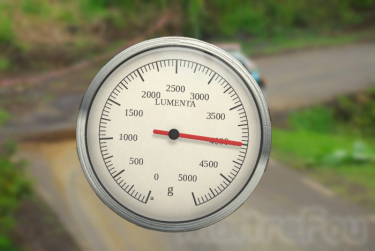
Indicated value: 4000g
